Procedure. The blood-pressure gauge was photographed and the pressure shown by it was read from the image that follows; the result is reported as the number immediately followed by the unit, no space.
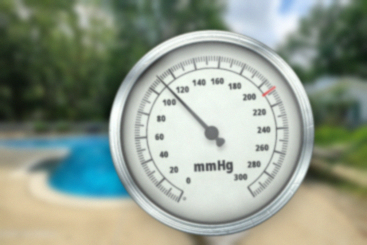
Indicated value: 110mmHg
